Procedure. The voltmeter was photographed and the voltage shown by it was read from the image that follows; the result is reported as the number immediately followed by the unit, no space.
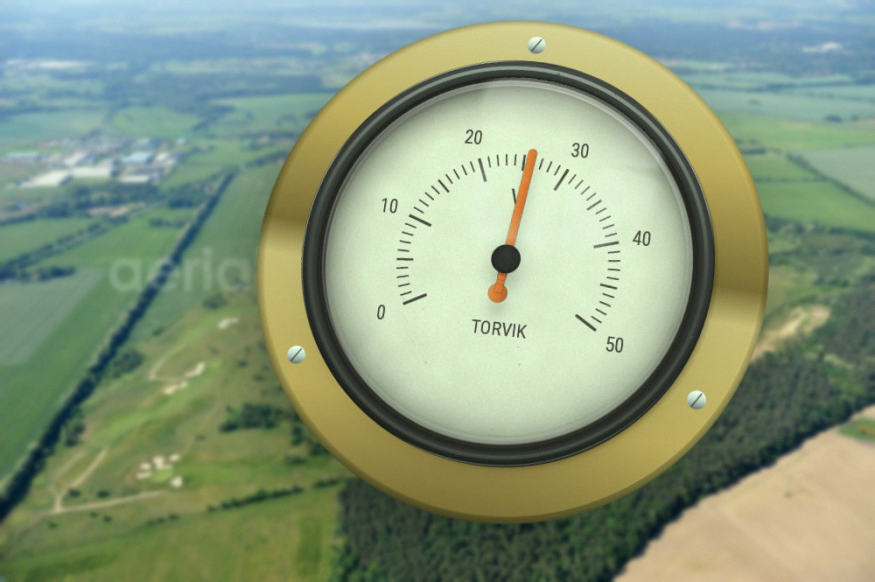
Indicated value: 26V
